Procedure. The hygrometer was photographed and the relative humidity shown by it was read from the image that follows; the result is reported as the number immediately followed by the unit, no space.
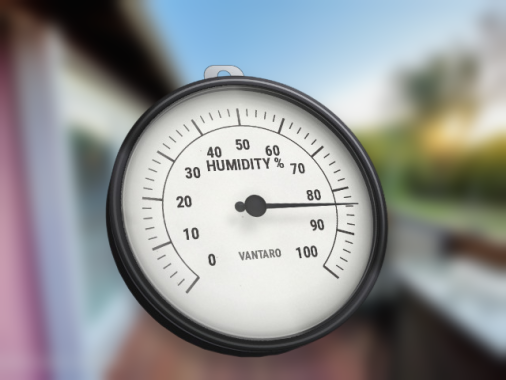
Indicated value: 84%
